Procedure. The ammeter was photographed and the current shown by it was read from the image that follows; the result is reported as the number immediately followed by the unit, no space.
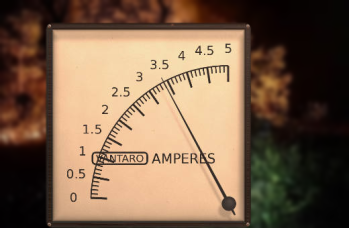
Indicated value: 3.4A
